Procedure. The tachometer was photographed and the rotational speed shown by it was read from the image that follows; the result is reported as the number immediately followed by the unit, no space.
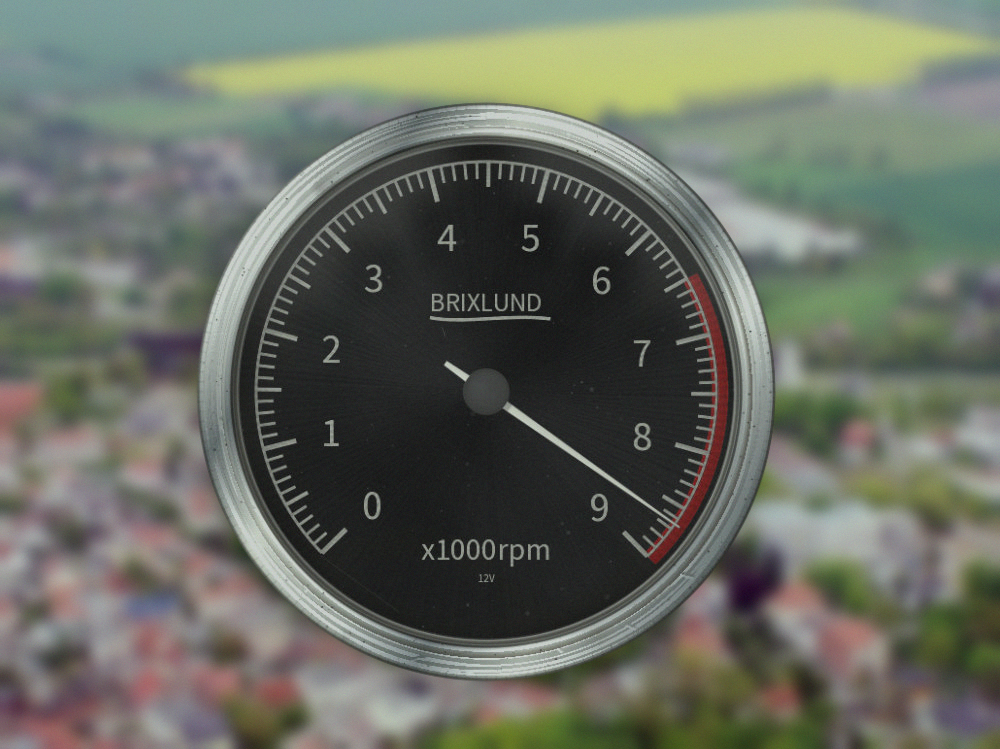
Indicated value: 8650rpm
